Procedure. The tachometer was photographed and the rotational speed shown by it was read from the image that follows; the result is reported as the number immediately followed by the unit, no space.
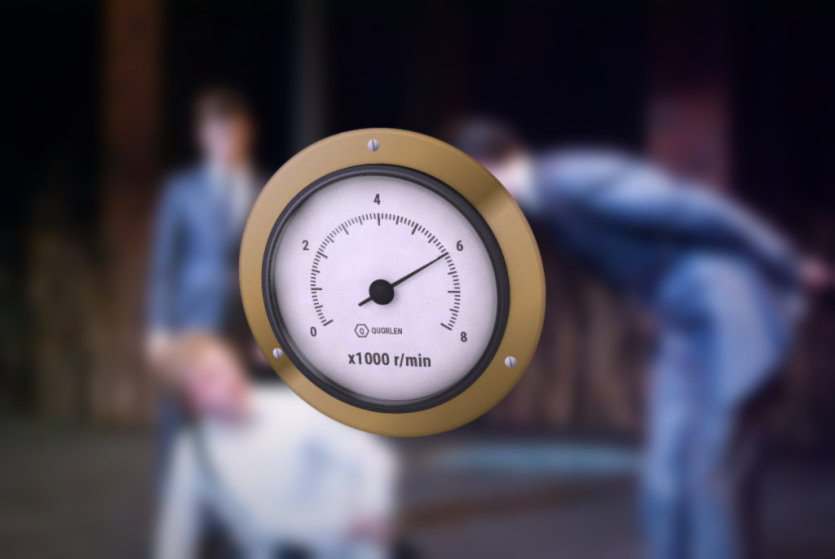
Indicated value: 6000rpm
